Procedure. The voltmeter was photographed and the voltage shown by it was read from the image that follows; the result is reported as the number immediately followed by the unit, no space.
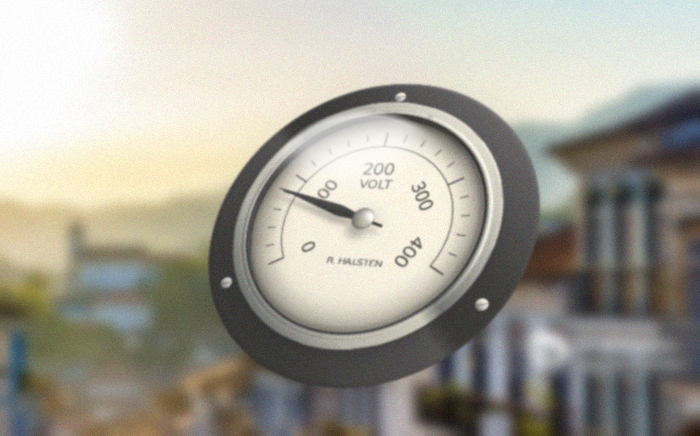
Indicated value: 80V
